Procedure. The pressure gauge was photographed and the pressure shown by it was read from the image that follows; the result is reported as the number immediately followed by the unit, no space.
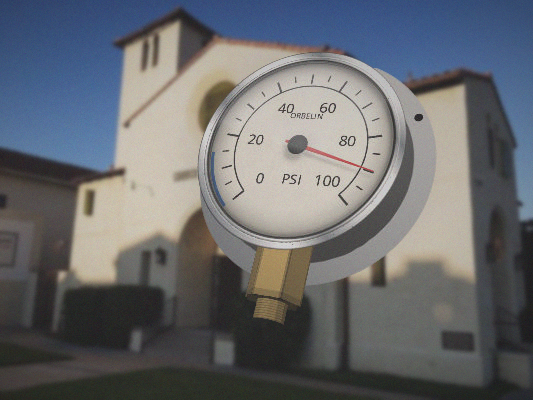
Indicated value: 90psi
